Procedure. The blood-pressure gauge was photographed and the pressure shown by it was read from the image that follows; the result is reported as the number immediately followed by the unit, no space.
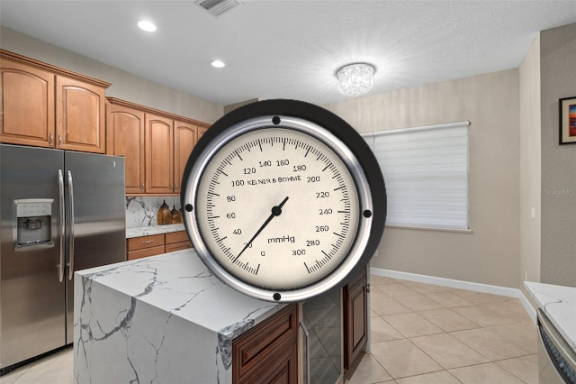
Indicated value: 20mmHg
